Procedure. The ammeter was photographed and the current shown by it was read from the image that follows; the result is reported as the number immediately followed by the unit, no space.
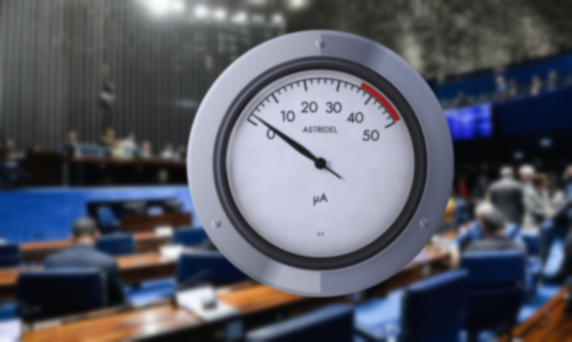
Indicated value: 2µA
